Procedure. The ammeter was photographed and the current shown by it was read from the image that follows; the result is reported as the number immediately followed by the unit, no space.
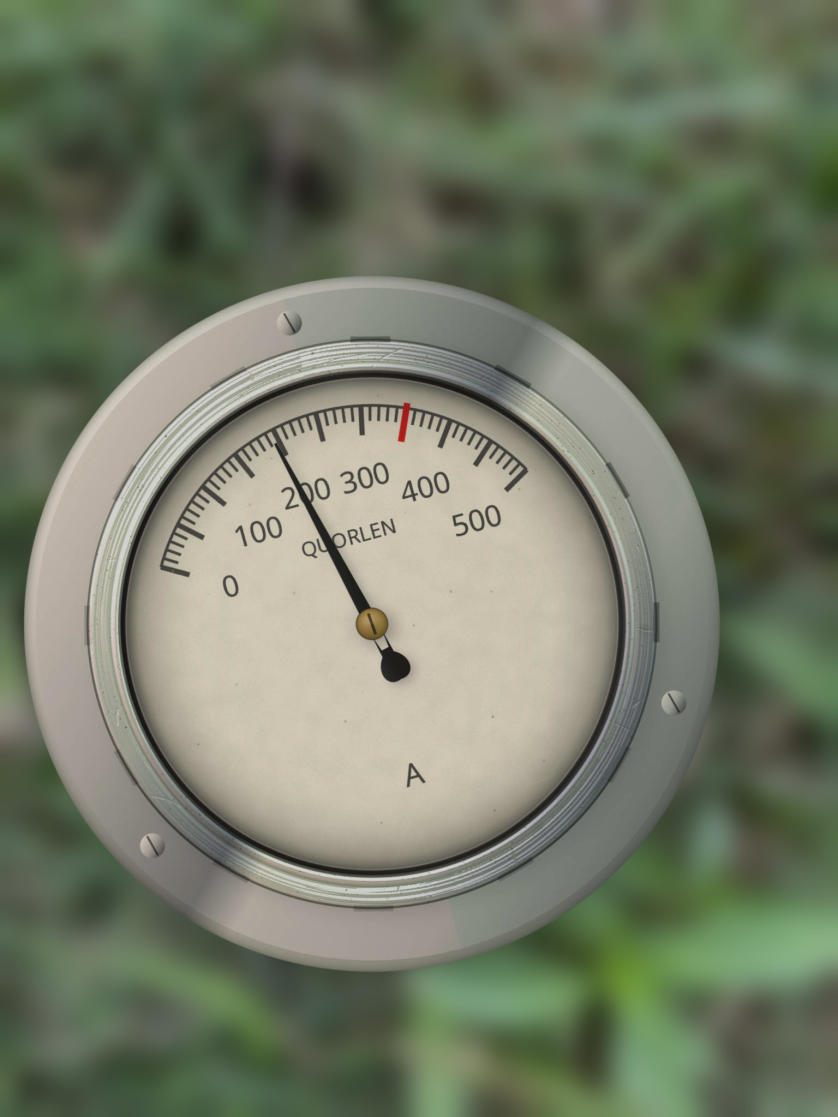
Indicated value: 195A
